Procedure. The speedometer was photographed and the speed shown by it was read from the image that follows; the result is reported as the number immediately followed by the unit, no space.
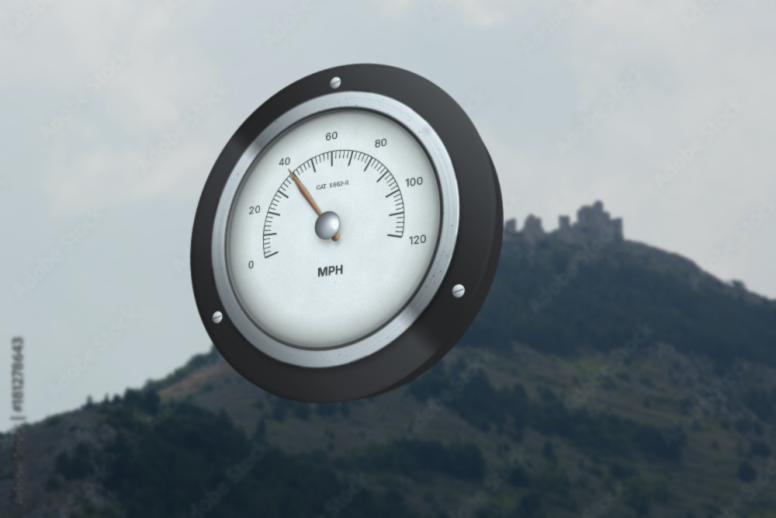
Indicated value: 40mph
